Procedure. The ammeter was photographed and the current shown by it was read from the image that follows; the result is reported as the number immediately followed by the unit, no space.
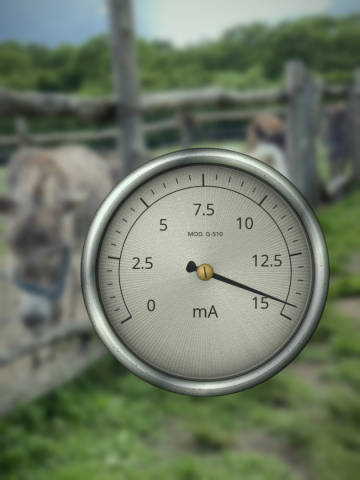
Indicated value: 14.5mA
